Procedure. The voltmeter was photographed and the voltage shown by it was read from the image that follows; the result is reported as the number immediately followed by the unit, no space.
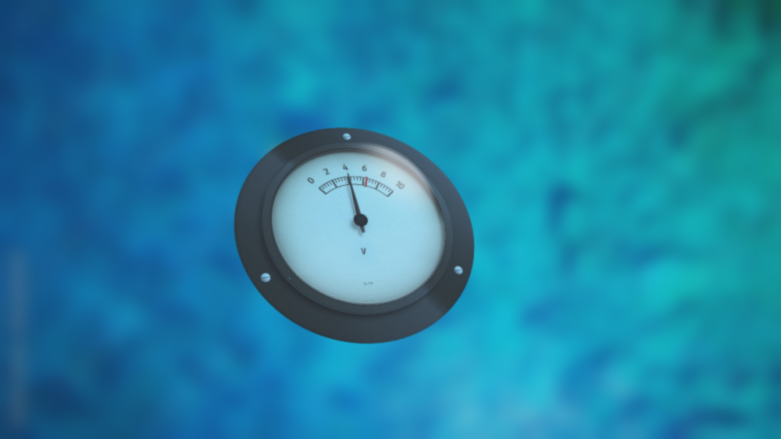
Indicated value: 4V
